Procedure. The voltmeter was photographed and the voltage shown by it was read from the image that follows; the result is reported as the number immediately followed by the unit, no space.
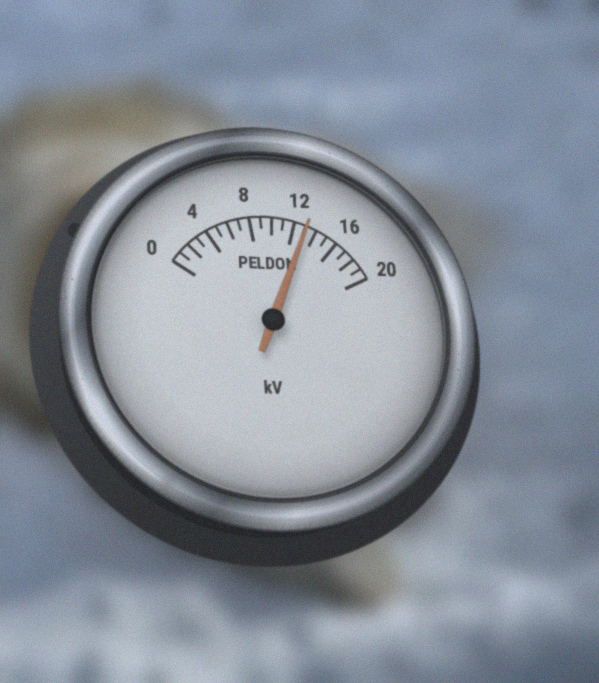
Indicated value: 13kV
